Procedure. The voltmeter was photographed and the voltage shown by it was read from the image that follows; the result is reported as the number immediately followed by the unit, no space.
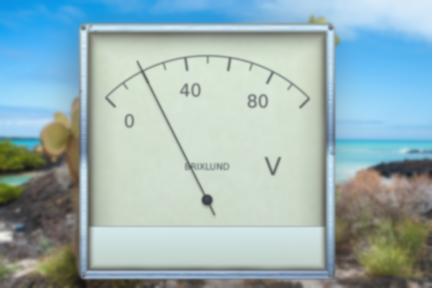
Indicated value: 20V
